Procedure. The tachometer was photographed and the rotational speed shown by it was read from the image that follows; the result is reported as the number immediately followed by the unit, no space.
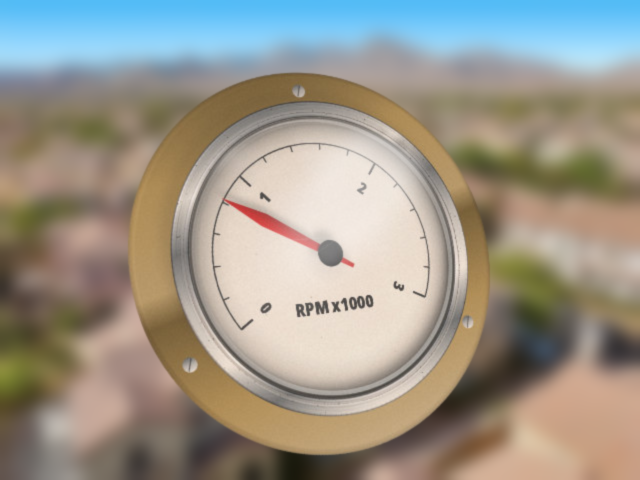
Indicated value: 800rpm
